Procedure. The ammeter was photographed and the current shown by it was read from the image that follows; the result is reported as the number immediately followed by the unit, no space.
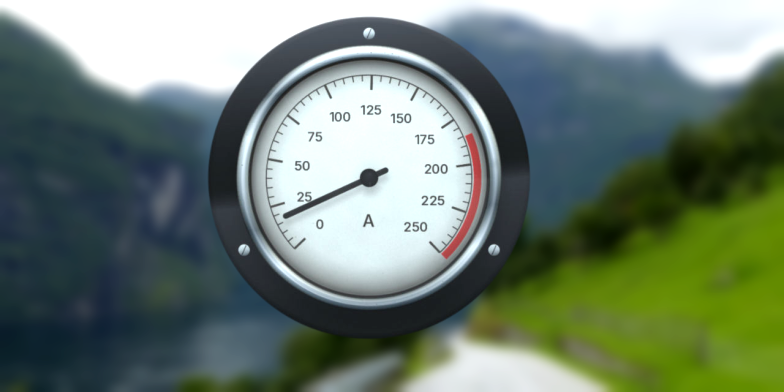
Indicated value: 17.5A
